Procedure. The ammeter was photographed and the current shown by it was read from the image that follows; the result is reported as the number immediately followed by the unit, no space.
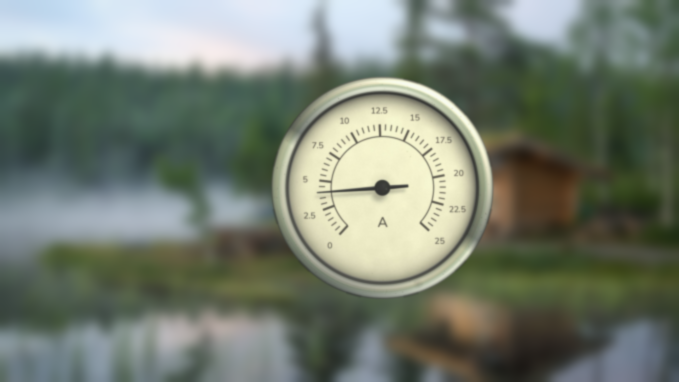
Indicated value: 4A
